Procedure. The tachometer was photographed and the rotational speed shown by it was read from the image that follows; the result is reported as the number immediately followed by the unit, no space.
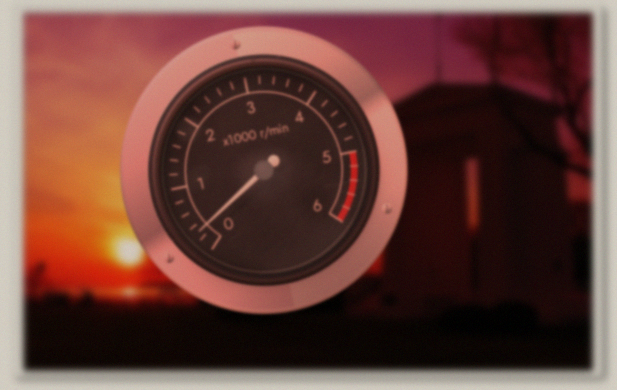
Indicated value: 300rpm
